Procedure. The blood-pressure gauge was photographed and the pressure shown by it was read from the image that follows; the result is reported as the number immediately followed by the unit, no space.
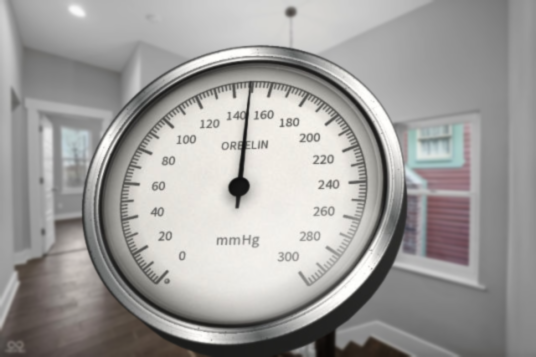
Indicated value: 150mmHg
